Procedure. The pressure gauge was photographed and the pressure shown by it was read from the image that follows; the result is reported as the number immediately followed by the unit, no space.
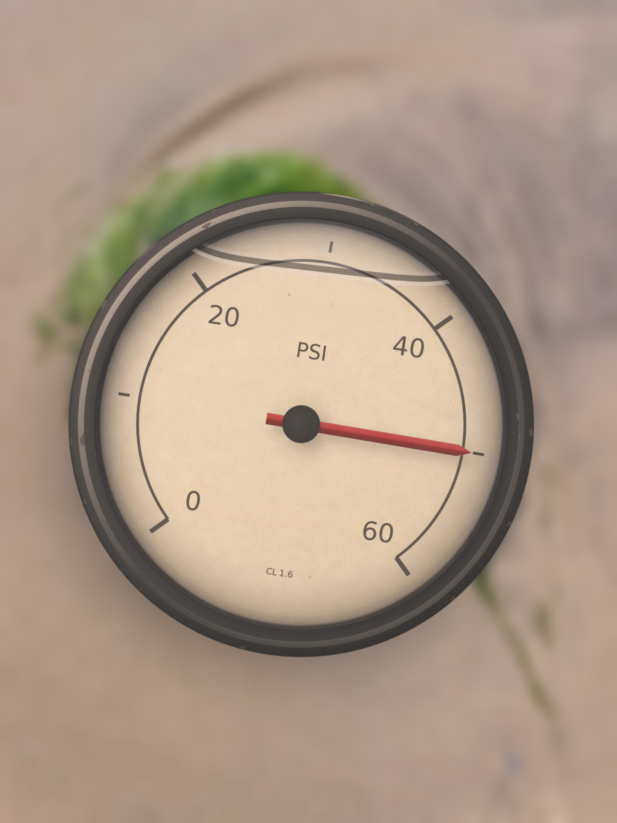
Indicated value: 50psi
